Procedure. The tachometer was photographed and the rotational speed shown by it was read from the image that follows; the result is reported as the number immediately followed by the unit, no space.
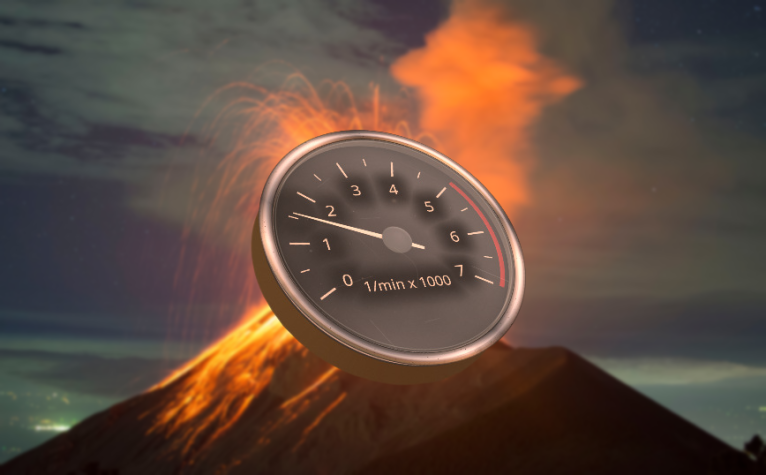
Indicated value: 1500rpm
